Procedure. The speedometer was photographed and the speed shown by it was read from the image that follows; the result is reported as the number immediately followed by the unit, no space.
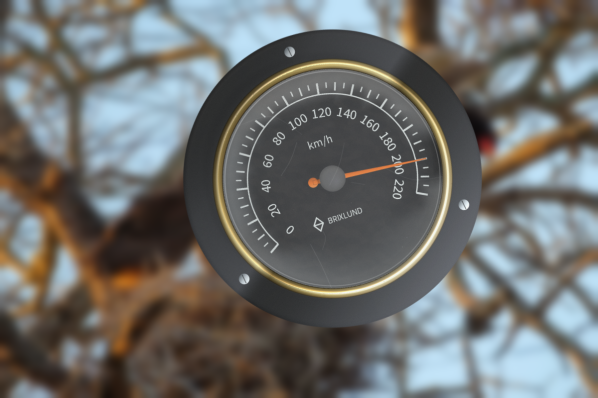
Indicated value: 200km/h
